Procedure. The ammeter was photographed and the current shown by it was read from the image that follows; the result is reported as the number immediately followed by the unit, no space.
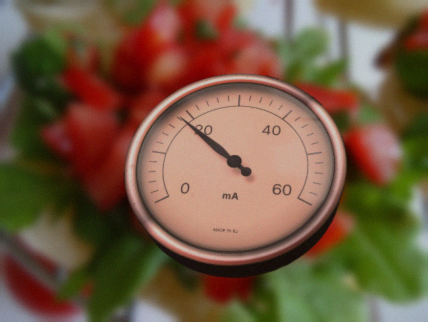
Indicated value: 18mA
